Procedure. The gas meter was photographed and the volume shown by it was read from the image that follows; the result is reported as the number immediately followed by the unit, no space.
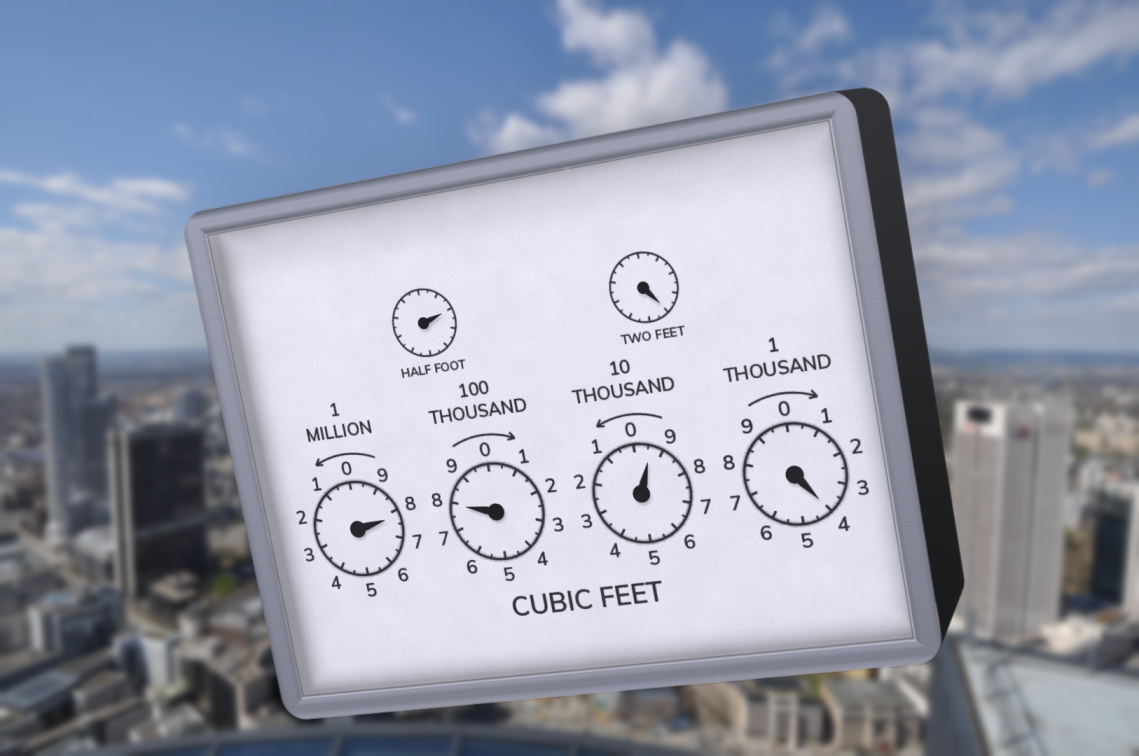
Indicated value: 779400ft³
